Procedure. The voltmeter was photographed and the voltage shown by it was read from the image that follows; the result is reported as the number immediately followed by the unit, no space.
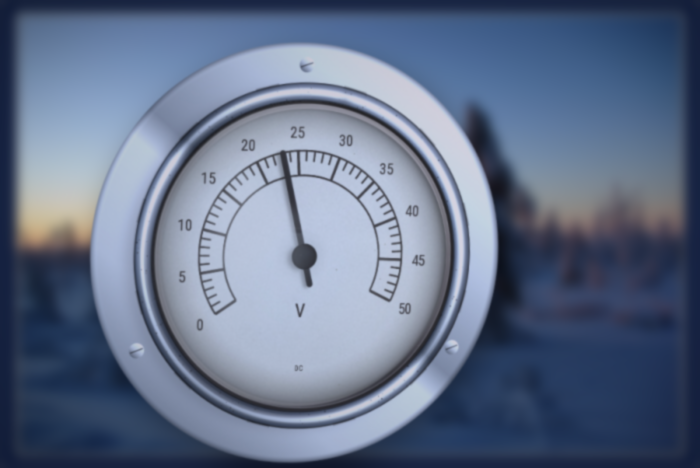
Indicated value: 23V
